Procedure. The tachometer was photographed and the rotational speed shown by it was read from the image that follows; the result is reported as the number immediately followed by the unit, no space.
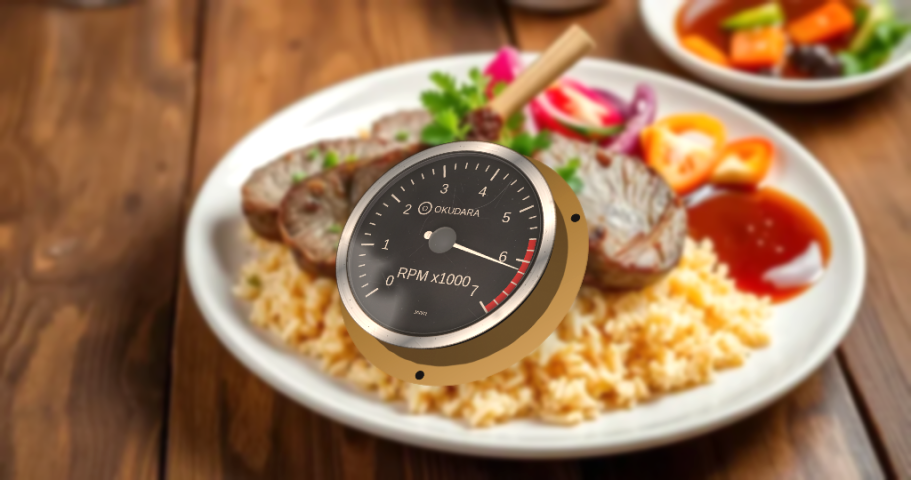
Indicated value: 6200rpm
